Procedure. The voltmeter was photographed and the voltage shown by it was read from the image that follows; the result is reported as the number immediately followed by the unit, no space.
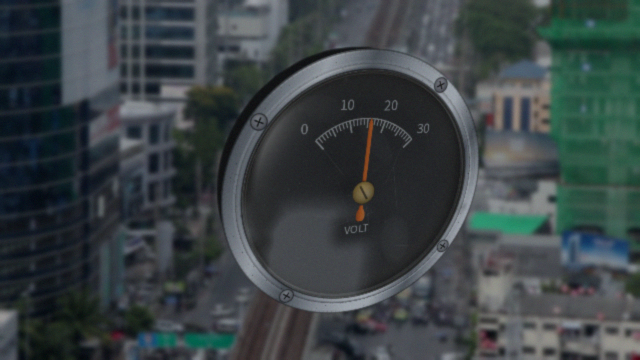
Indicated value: 15V
